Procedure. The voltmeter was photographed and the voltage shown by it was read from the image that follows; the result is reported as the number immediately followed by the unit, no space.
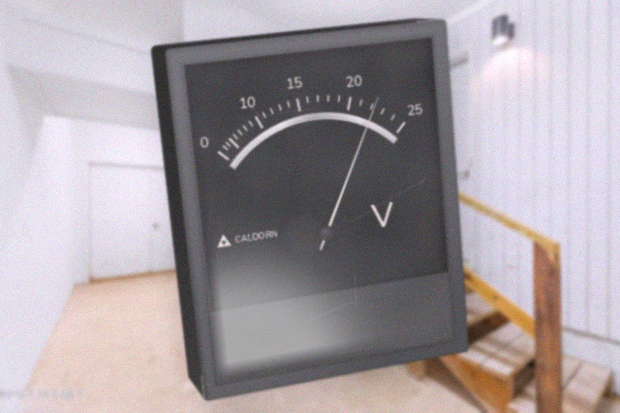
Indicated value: 22V
